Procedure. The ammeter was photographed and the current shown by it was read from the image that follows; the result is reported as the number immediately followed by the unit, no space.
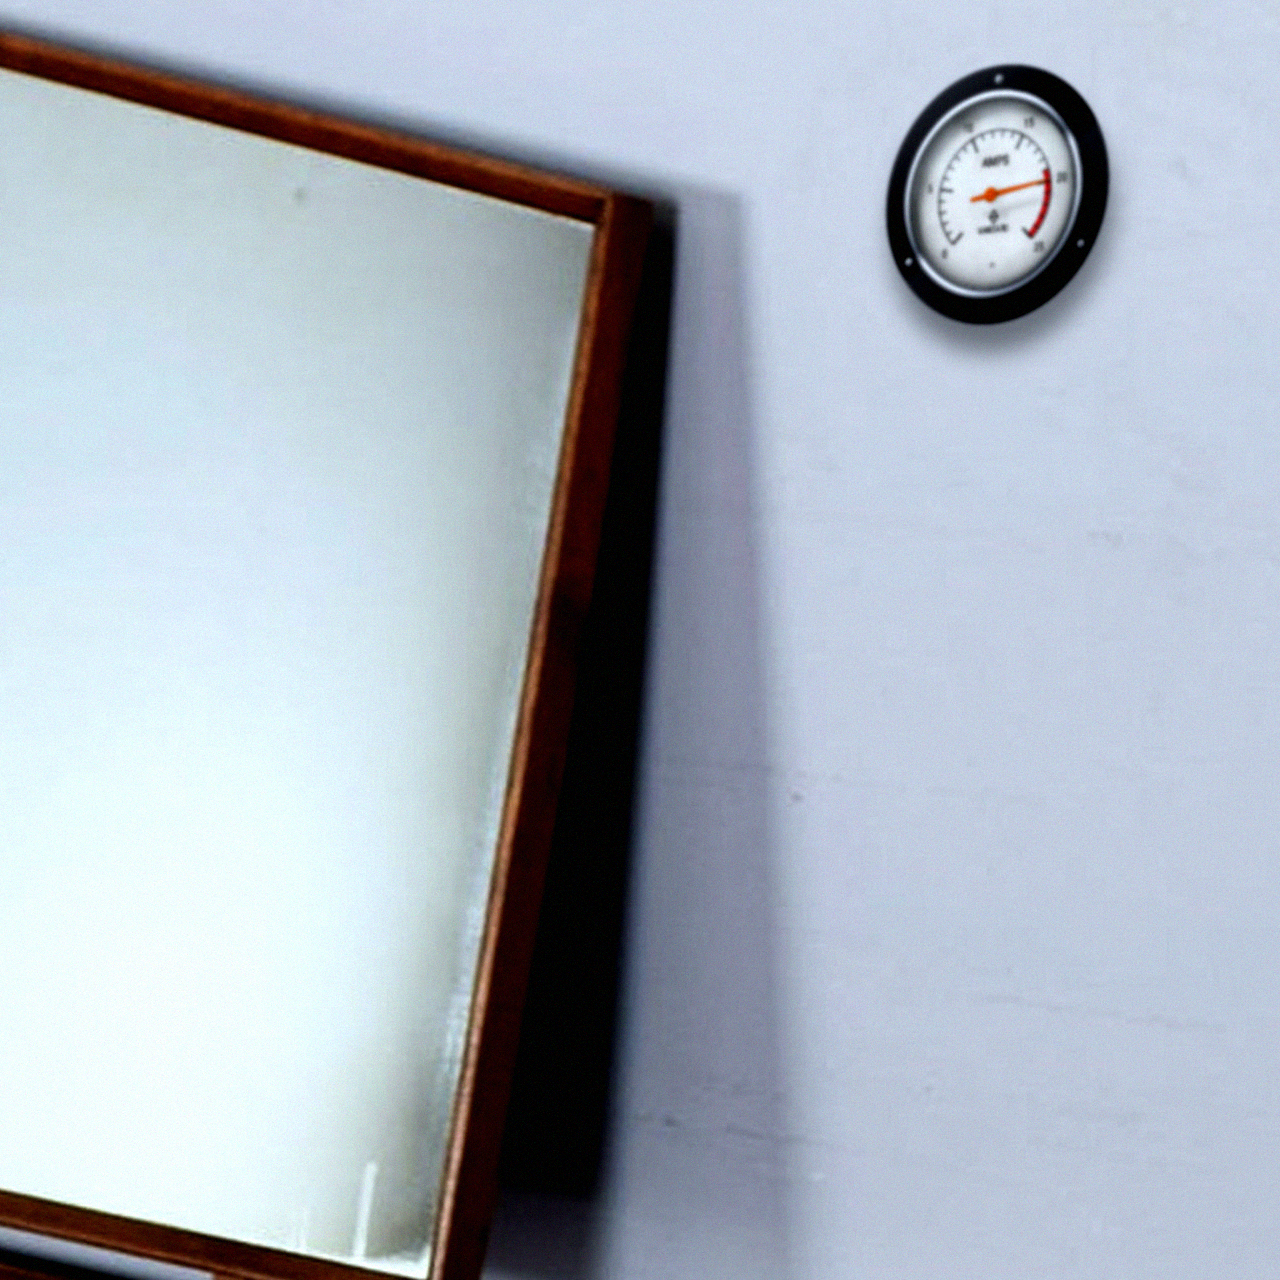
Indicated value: 20A
